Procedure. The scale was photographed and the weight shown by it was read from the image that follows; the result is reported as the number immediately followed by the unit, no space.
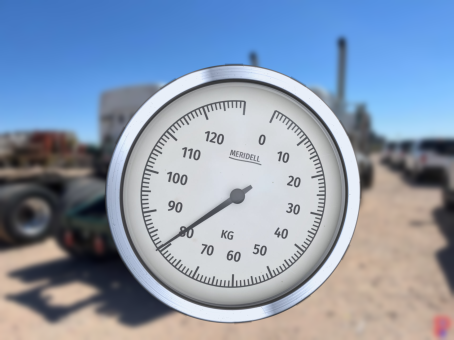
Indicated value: 81kg
